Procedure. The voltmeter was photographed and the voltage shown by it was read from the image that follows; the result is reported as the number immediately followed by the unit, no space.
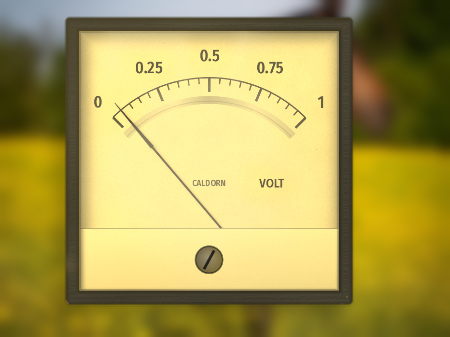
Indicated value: 0.05V
